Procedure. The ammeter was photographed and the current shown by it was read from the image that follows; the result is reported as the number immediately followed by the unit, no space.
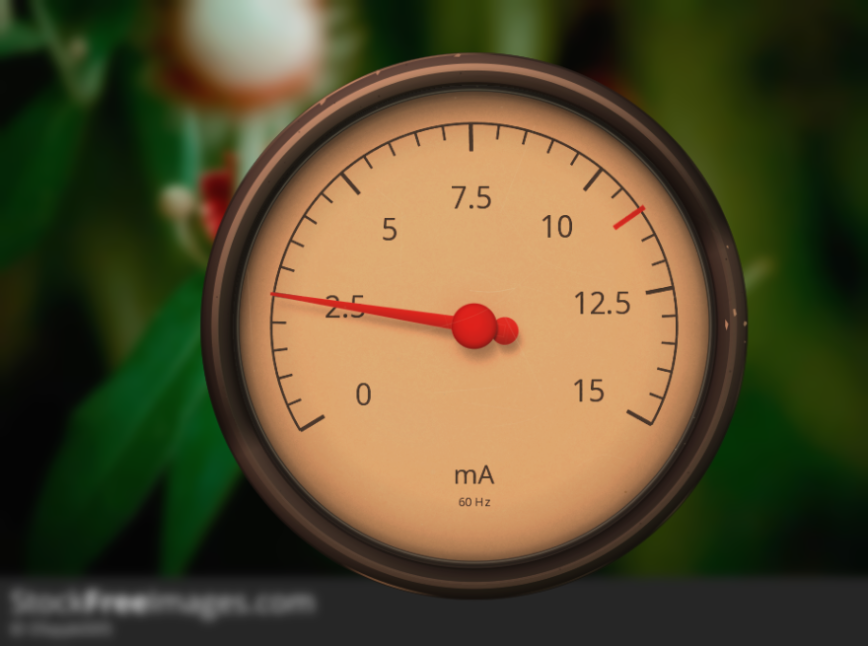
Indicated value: 2.5mA
